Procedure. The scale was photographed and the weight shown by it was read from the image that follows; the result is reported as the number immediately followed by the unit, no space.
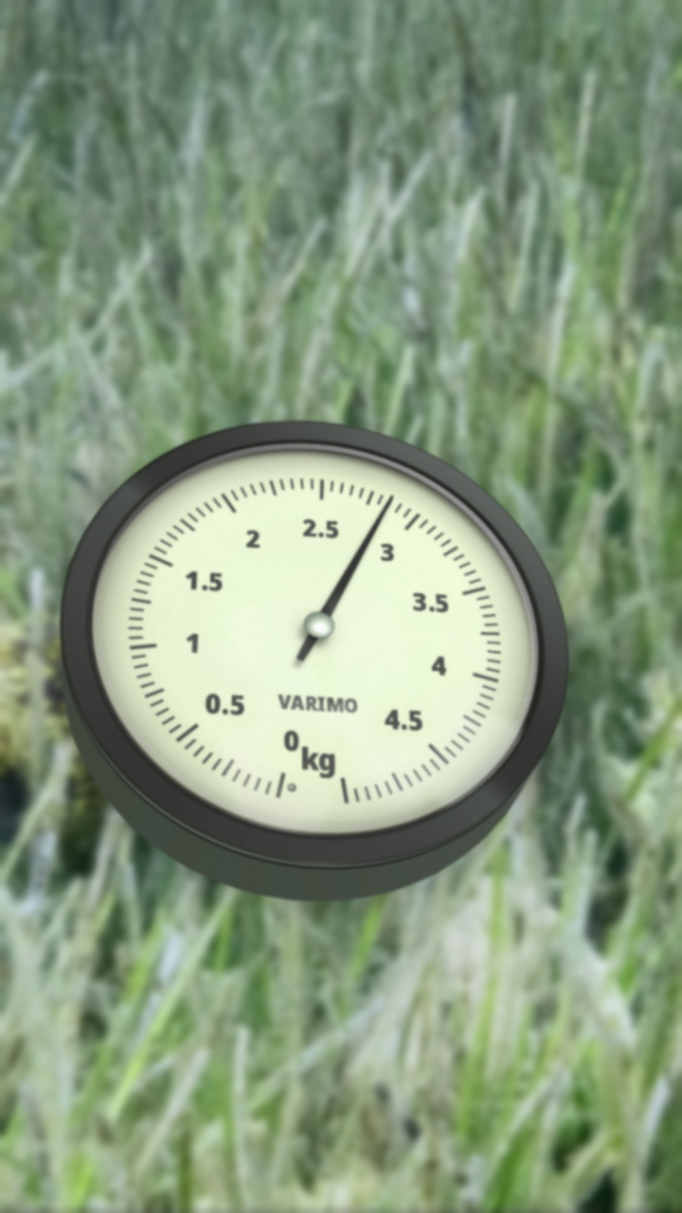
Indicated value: 2.85kg
